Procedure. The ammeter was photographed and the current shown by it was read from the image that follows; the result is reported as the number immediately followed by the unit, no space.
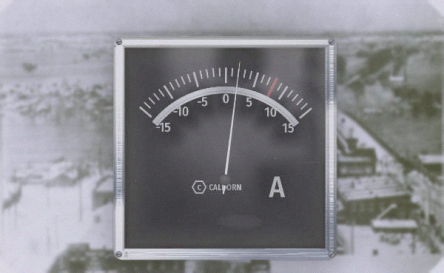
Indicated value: 2A
